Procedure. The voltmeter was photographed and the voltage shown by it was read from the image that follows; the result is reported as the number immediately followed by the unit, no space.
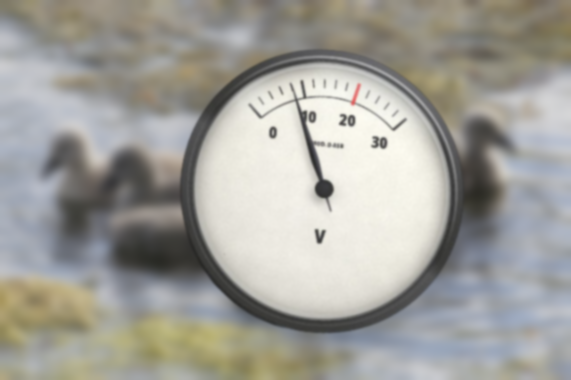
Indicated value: 8V
